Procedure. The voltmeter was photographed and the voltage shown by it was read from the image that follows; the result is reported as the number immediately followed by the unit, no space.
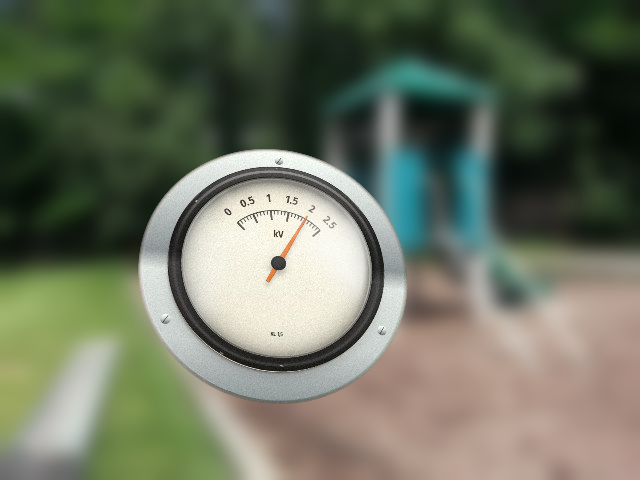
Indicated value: 2kV
